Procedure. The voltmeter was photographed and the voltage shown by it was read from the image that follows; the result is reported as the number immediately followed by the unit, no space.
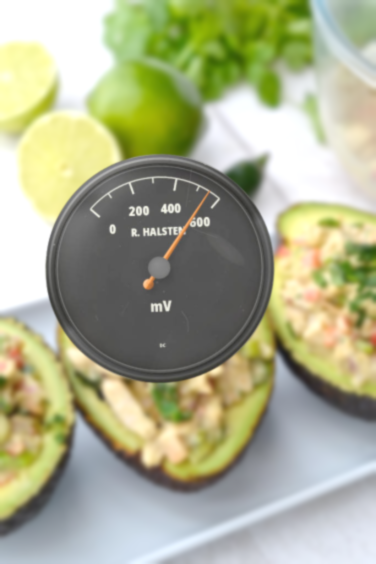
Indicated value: 550mV
